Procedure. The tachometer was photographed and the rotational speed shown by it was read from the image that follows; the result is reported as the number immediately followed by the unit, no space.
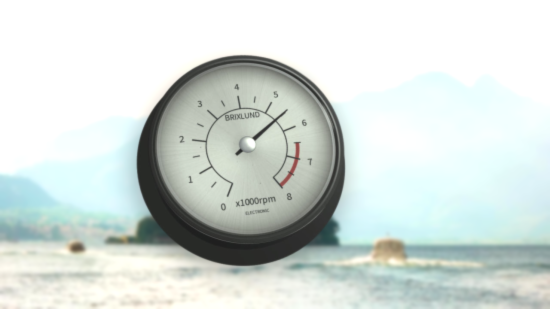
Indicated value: 5500rpm
